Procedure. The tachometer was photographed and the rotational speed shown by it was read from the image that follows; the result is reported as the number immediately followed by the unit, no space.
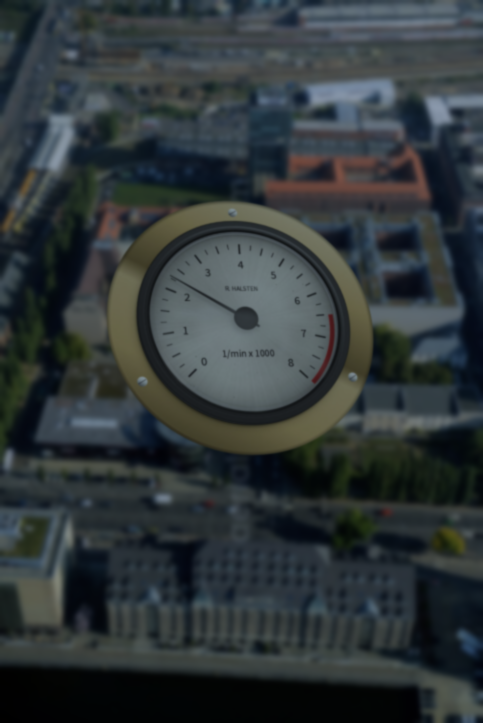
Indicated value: 2250rpm
